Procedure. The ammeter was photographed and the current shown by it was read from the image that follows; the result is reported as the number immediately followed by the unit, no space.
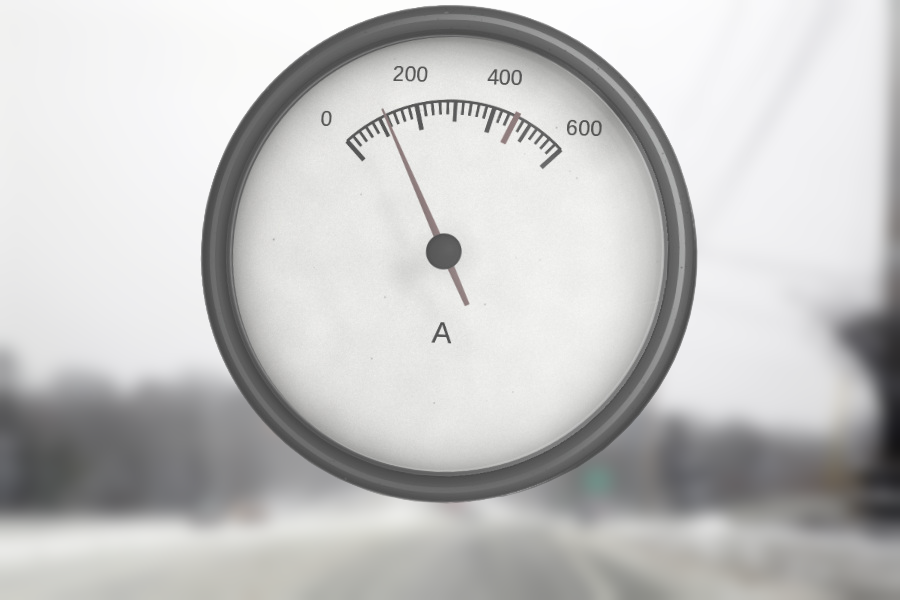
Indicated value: 120A
